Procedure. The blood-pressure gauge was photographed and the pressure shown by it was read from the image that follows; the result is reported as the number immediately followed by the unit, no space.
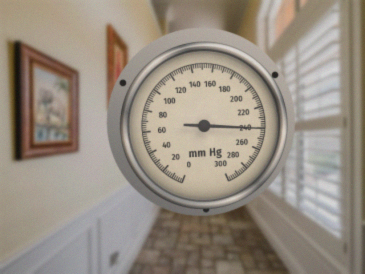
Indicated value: 240mmHg
